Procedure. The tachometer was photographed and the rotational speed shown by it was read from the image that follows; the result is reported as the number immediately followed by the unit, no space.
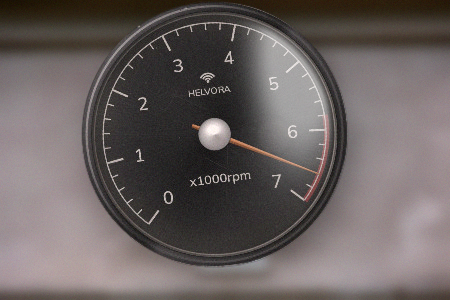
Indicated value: 6600rpm
